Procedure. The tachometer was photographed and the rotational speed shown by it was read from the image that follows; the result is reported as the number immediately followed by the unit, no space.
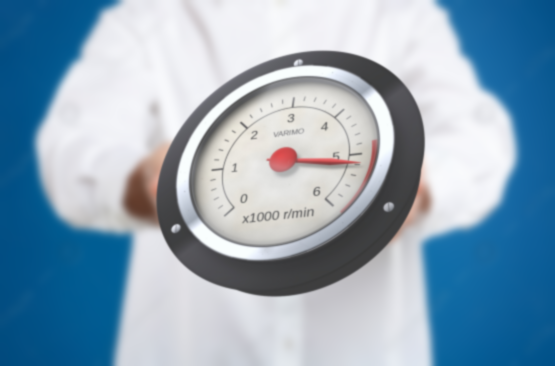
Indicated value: 5200rpm
